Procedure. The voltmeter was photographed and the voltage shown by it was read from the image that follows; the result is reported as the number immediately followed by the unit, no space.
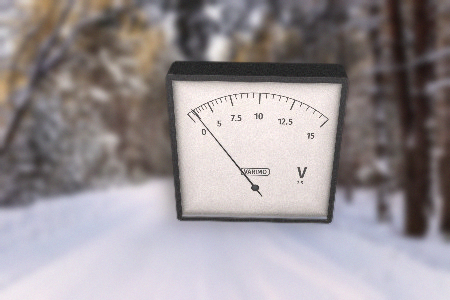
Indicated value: 2.5V
